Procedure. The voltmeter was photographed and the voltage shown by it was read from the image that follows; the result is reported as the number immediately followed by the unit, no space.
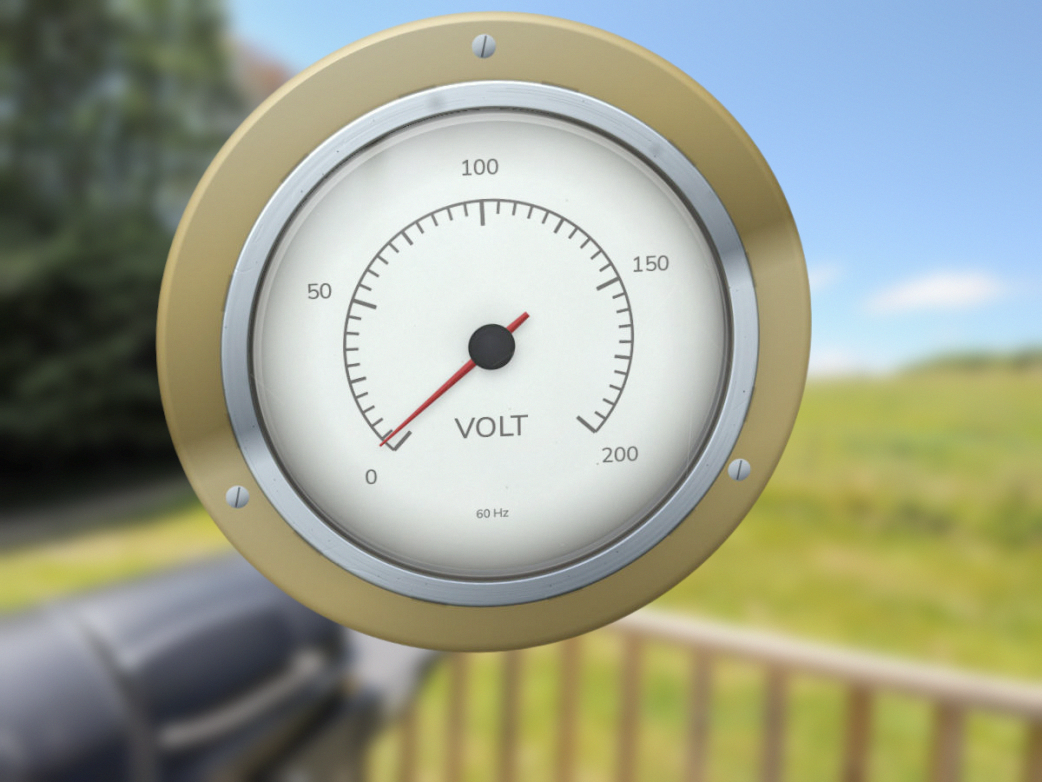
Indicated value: 5V
